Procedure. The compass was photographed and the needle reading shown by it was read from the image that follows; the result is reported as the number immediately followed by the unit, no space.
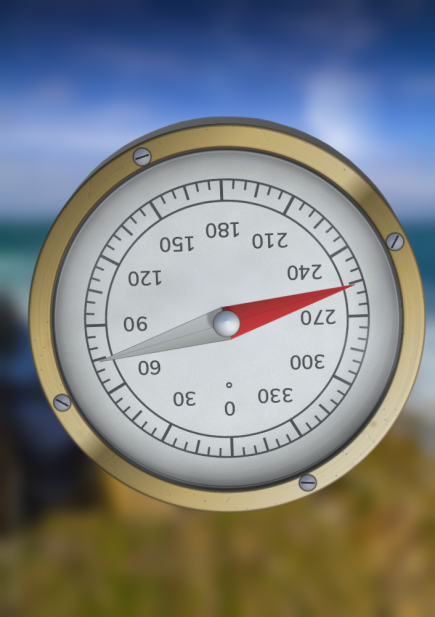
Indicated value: 255°
